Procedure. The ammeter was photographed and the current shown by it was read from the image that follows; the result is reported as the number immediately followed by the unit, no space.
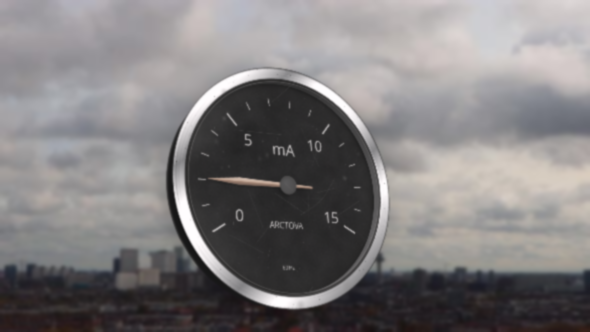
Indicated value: 2mA
